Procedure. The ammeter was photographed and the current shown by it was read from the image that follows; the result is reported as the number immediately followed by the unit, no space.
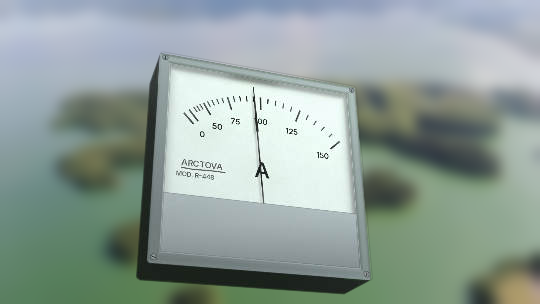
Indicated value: 95A
